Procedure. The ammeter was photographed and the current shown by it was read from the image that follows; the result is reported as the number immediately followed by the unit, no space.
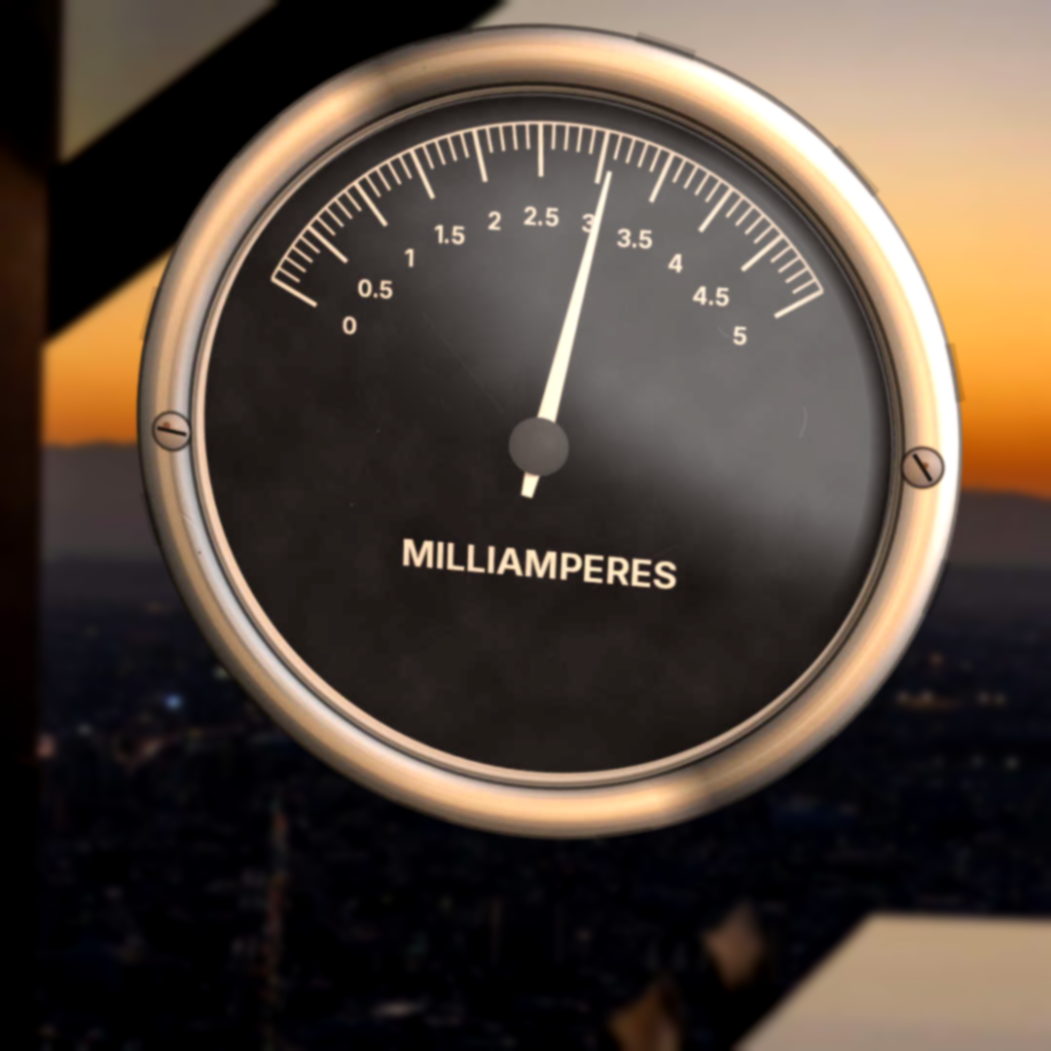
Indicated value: 3.1mA
